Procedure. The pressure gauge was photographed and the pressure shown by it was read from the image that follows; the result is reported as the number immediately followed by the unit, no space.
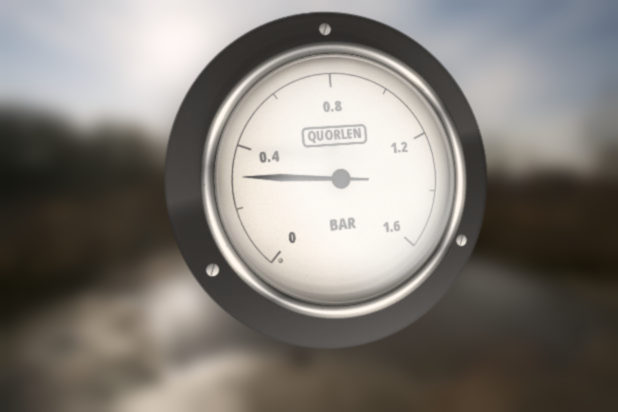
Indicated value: 0.3bar
